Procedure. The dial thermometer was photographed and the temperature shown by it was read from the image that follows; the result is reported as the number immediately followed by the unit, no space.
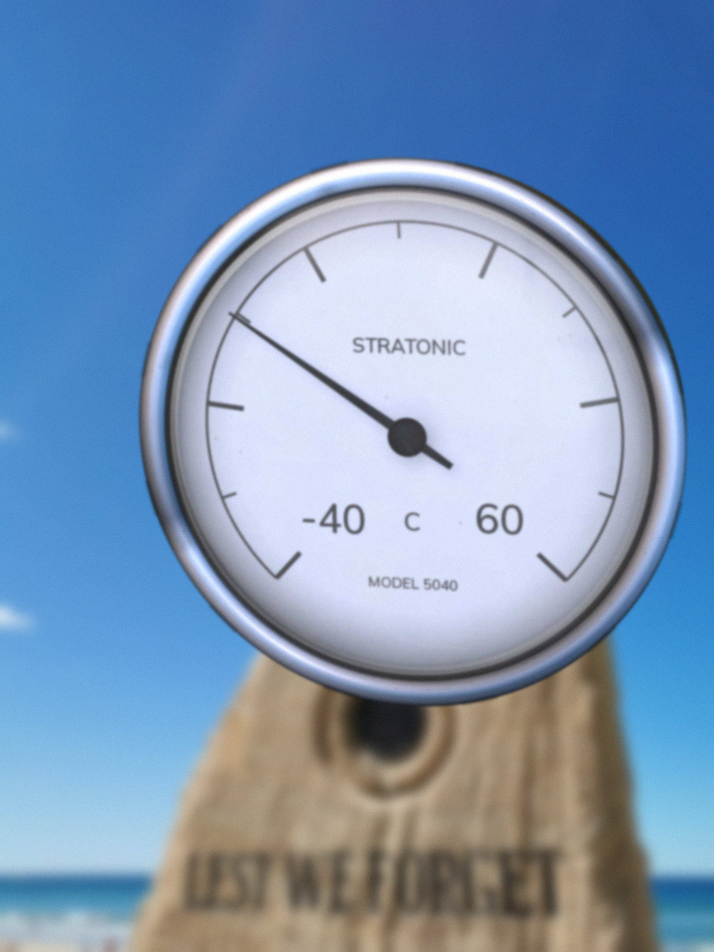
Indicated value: -10°C
